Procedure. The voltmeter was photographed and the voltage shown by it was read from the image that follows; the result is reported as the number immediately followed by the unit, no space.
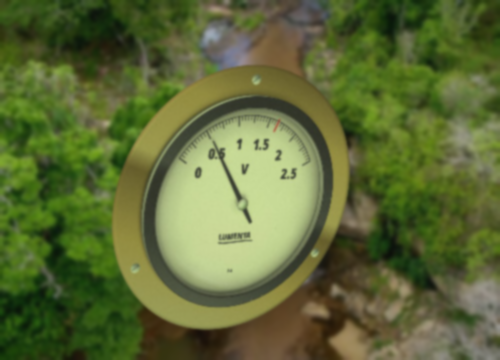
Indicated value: 0.5V
